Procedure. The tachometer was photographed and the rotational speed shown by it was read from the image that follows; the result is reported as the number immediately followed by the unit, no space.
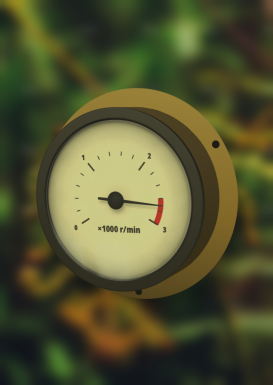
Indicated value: 2700rpm
